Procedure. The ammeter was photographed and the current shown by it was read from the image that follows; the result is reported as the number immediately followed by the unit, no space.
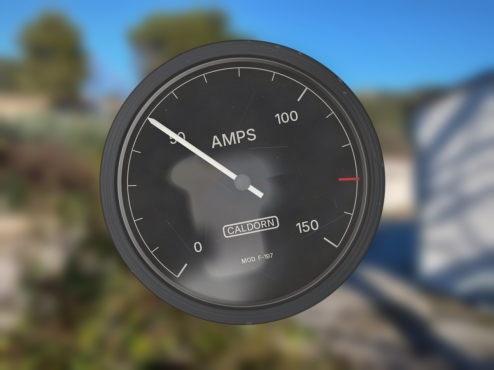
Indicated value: 50A
